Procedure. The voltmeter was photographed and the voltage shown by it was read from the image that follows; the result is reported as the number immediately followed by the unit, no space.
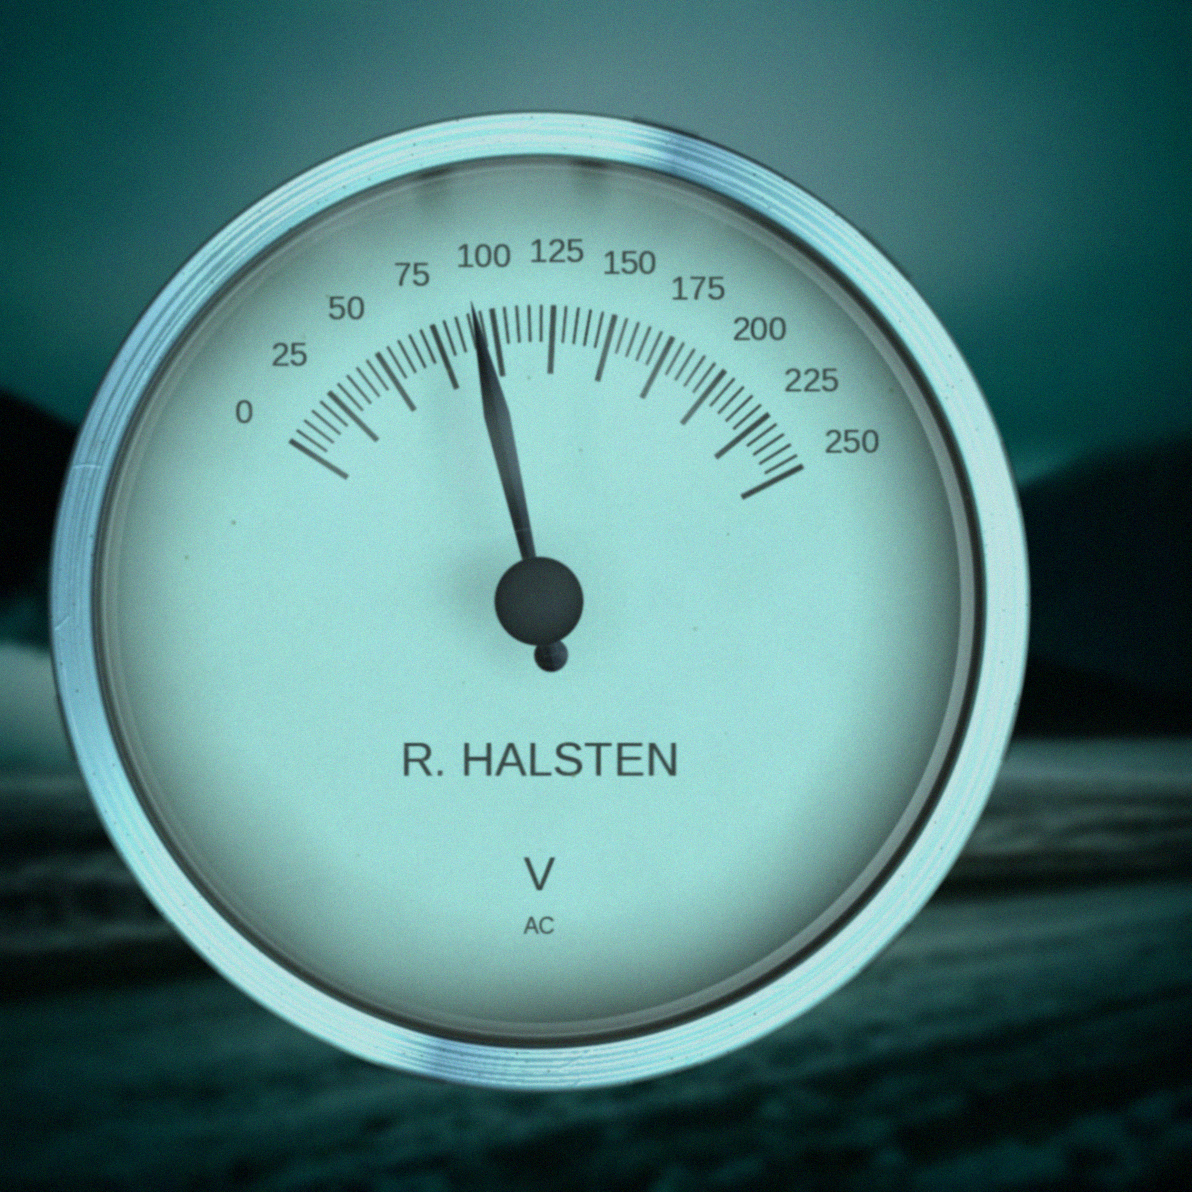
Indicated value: 92.5V
